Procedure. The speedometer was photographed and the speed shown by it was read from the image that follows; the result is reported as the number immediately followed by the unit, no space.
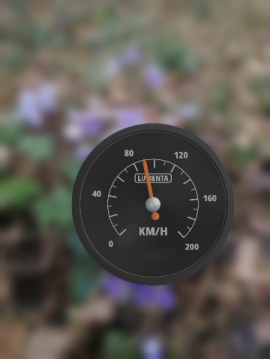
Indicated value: 90km/h
